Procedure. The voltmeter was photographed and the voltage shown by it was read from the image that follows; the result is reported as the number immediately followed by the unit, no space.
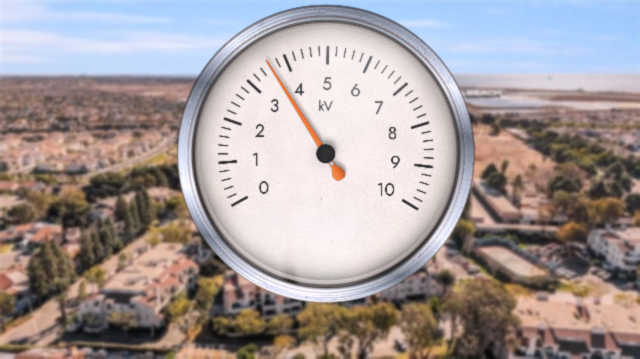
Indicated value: 3.6kV
